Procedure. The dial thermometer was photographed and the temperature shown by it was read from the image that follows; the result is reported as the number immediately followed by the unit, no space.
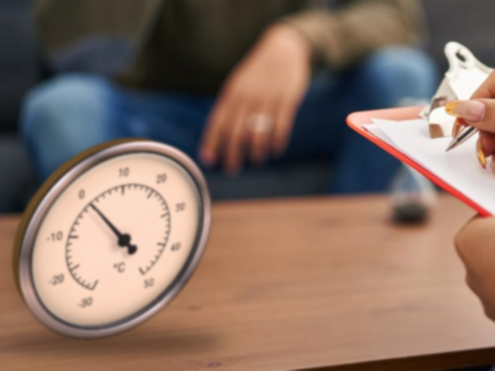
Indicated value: 0°C
